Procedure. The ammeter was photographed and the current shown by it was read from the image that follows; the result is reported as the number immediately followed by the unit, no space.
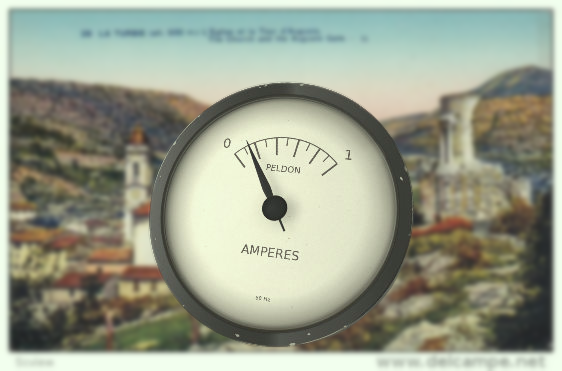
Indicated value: 0.15A
